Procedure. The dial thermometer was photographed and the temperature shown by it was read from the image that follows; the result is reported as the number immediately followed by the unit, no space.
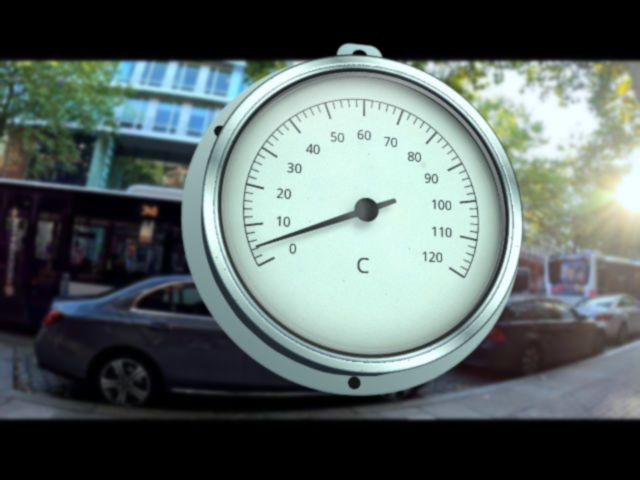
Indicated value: 4°C
